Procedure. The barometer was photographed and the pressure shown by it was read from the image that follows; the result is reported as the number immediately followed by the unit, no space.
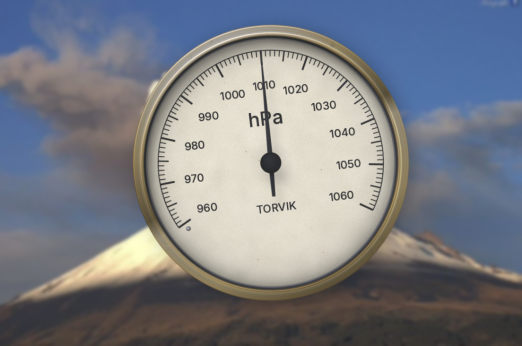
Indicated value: 1010hPa
